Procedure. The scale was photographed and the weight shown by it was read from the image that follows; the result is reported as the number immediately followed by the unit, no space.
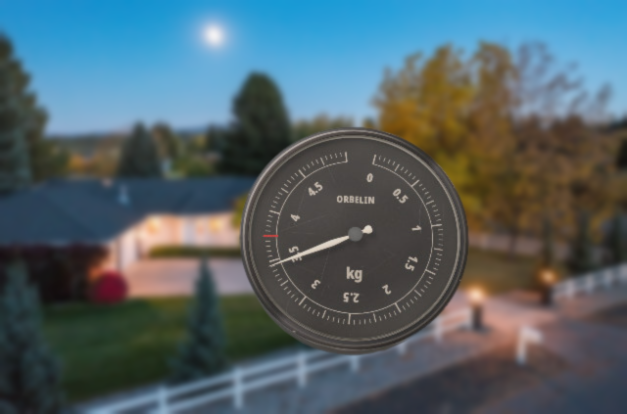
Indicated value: 3.45kg
